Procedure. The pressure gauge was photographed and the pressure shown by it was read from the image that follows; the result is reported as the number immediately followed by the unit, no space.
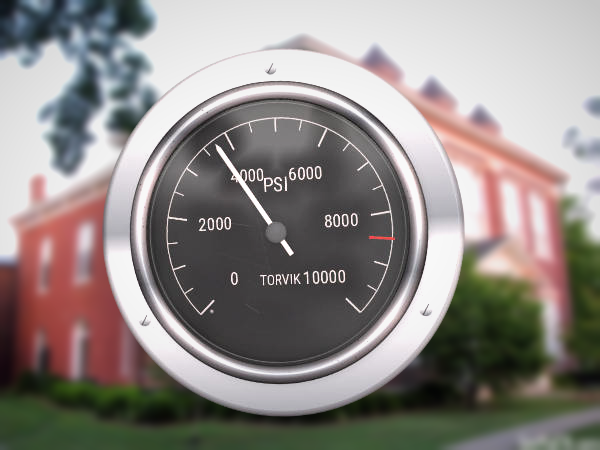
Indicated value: 3750psi
